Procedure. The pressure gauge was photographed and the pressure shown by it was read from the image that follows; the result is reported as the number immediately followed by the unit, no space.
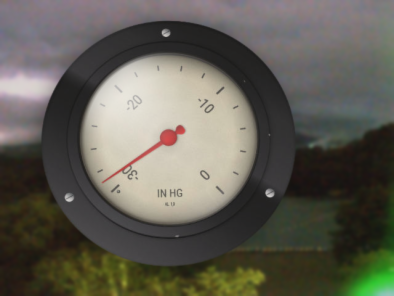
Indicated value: -29inHg
